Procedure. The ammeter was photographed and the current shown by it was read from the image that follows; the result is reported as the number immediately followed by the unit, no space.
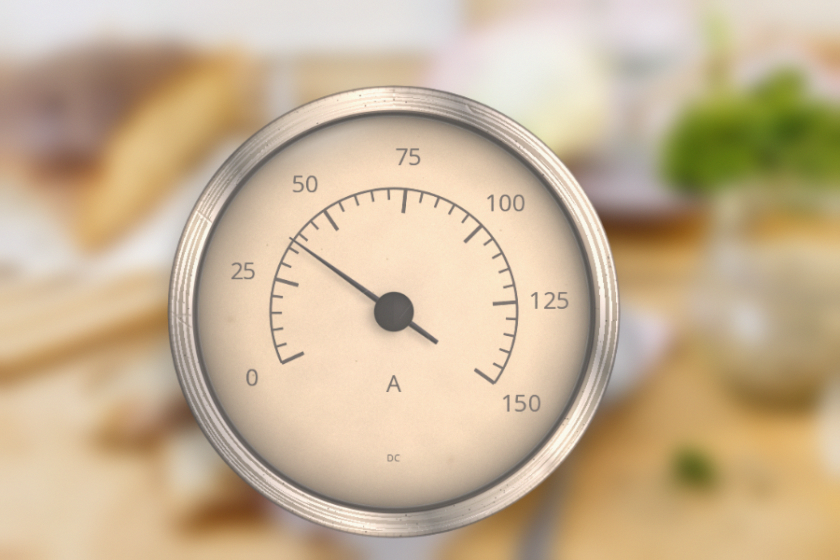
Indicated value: 37.5A
